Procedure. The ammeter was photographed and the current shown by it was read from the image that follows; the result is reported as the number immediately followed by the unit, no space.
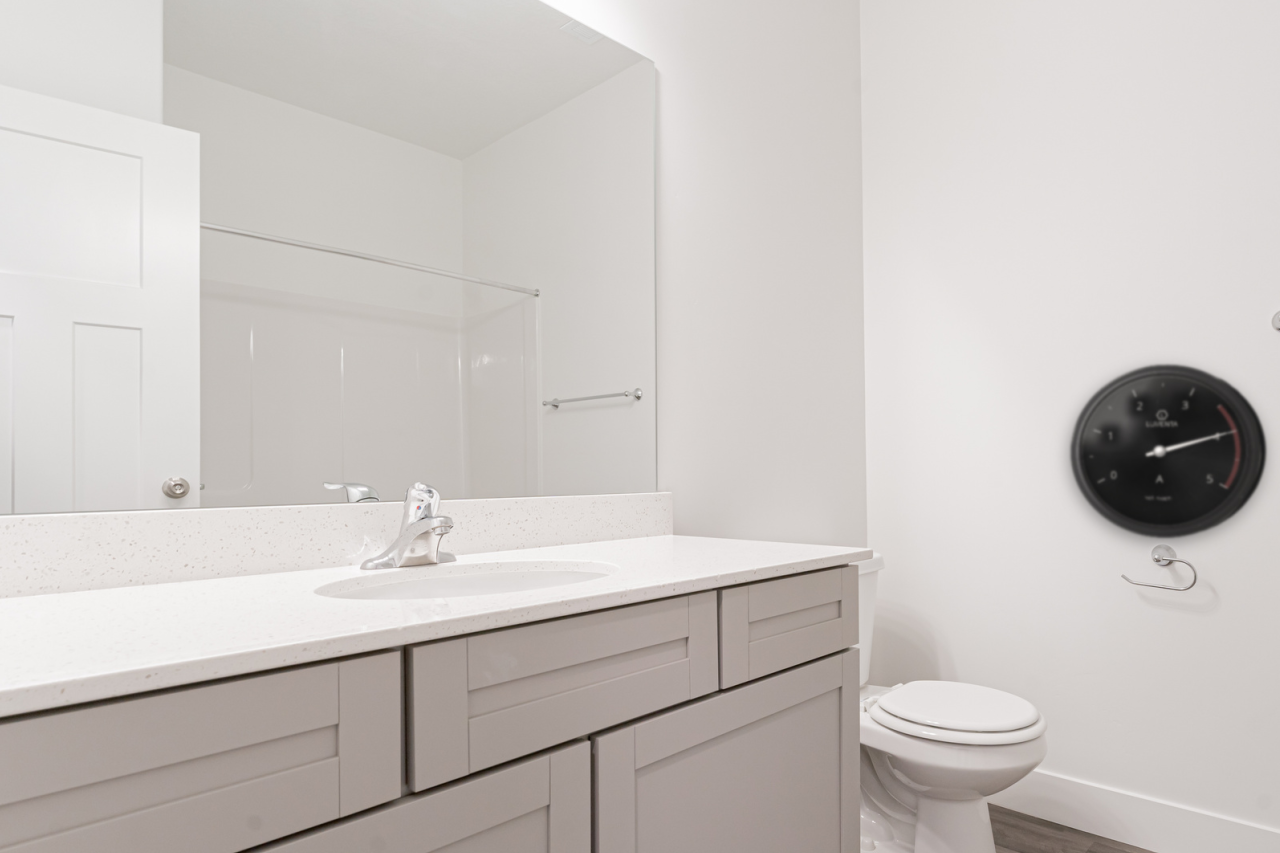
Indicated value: 4A
